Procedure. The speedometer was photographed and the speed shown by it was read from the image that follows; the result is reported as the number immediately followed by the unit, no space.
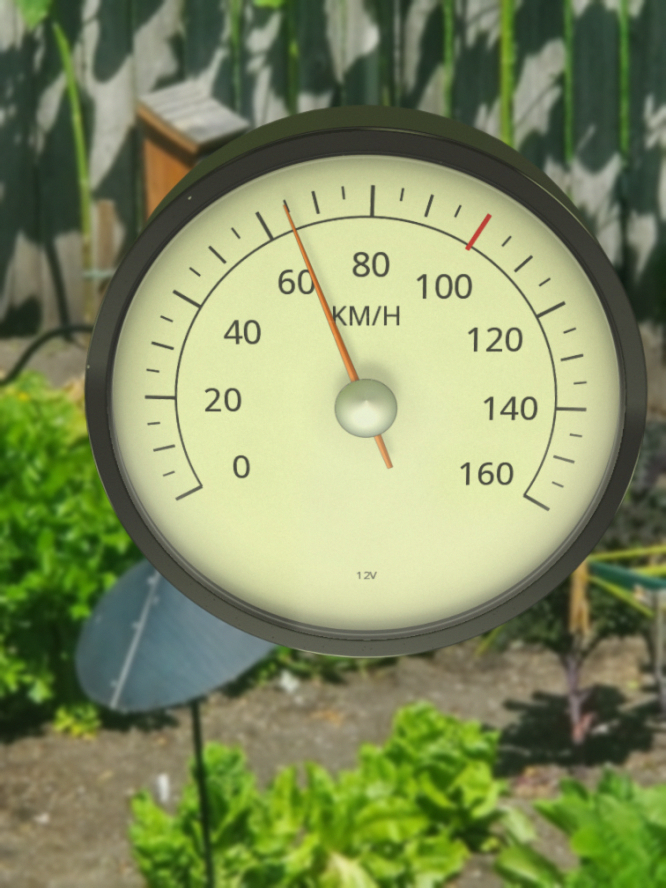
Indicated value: 65km/h
